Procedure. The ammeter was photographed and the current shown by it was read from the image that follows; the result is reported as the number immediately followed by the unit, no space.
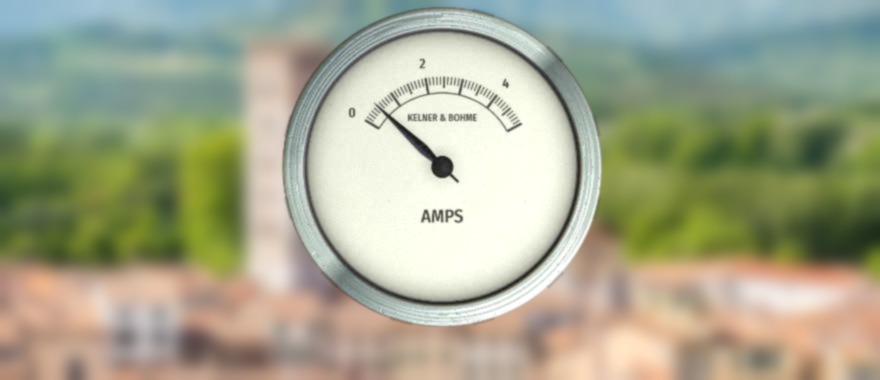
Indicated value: 0.5A
